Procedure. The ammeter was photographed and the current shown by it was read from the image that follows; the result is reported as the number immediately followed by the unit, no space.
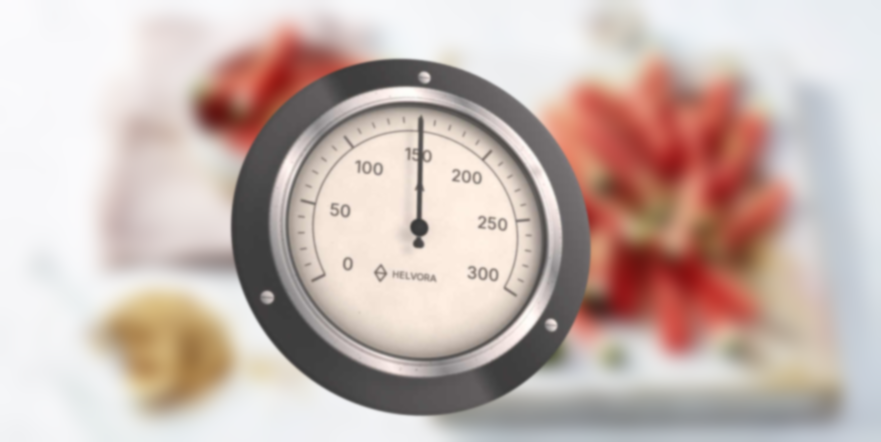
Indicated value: 150A
